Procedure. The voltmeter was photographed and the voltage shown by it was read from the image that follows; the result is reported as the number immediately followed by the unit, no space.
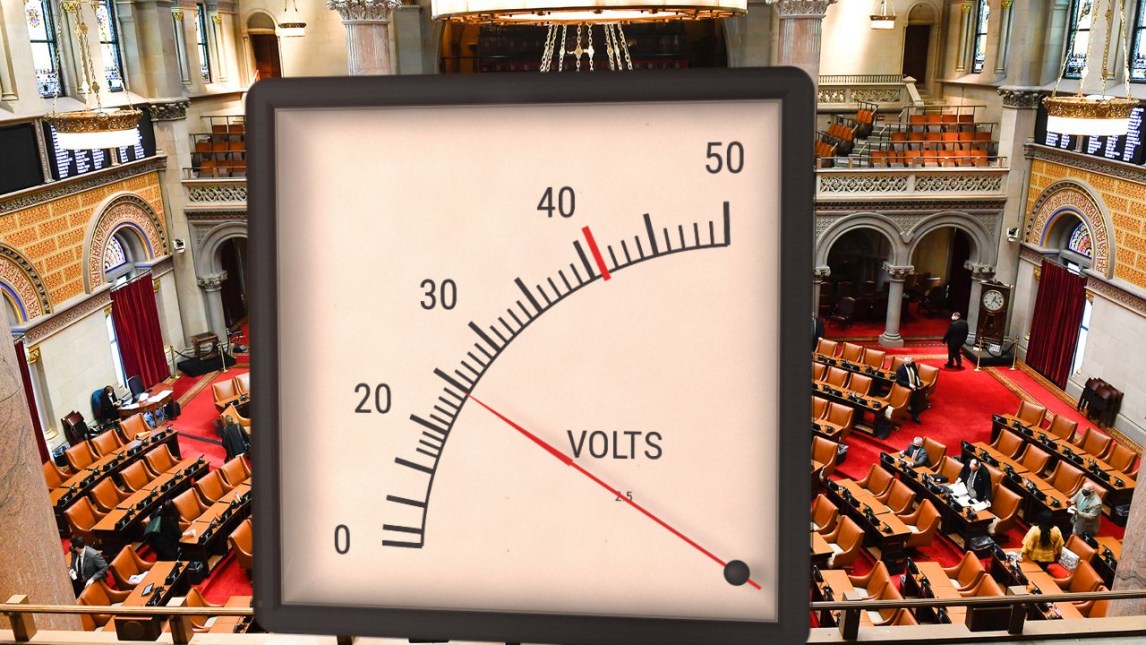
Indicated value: 25V
